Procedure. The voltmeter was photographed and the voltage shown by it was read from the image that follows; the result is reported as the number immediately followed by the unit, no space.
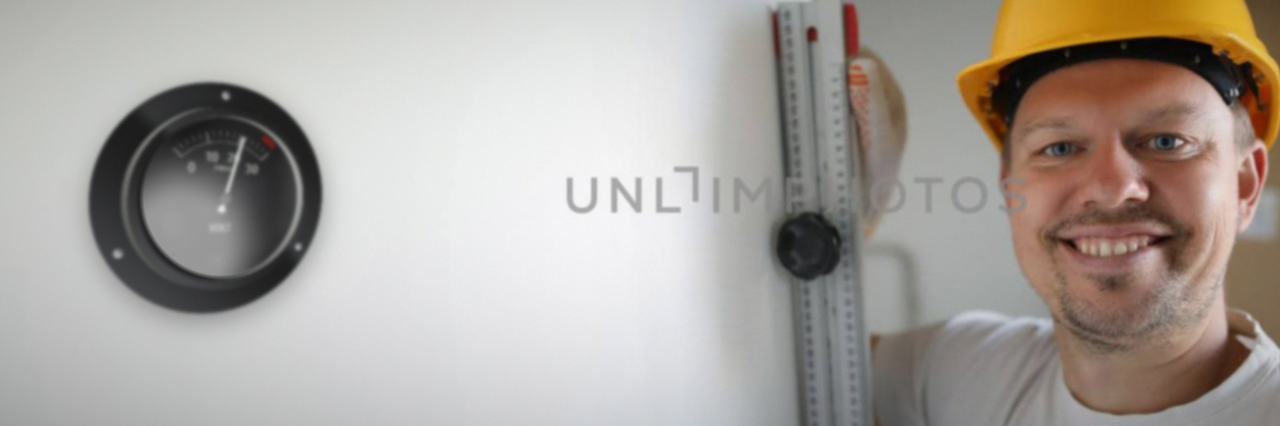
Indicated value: 20V
